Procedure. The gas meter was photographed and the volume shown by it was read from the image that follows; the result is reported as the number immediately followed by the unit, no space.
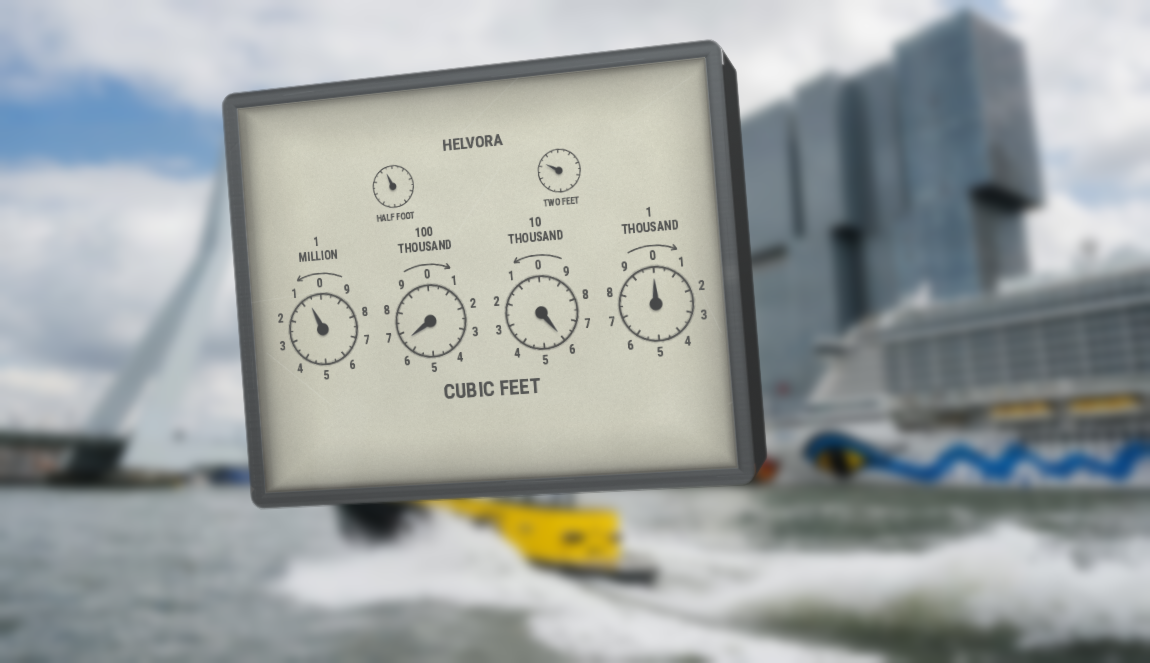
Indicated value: 66000ft³
